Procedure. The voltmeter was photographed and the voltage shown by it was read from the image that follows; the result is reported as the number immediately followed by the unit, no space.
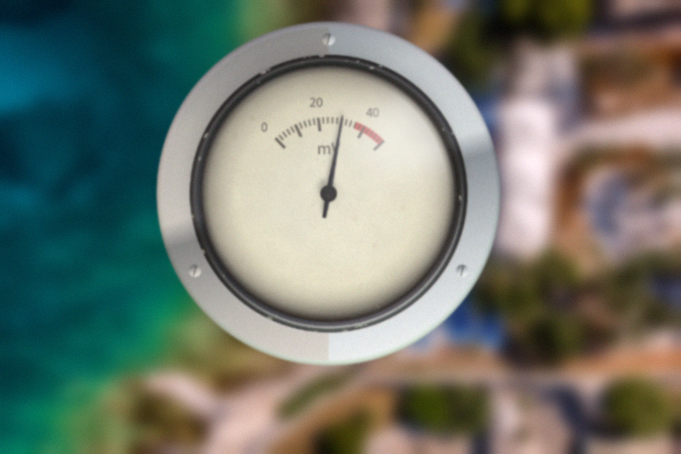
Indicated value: 30mV
